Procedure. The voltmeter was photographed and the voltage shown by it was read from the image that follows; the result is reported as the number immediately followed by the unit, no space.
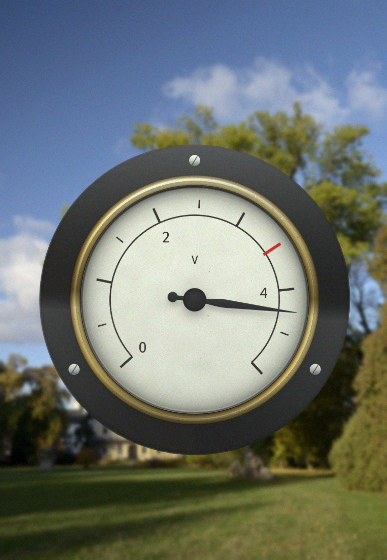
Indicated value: 4.25V
